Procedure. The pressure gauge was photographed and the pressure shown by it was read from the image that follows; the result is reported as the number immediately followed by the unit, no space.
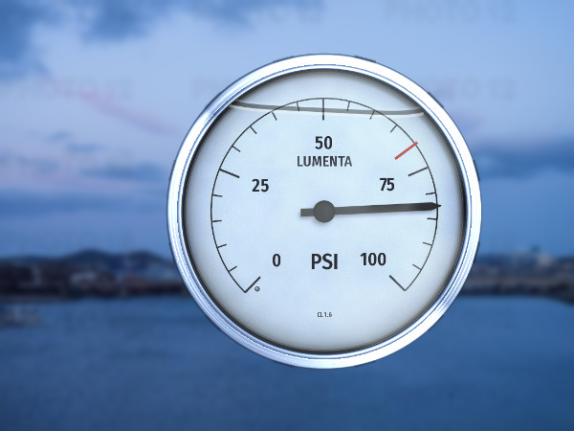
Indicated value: 82.5psi
